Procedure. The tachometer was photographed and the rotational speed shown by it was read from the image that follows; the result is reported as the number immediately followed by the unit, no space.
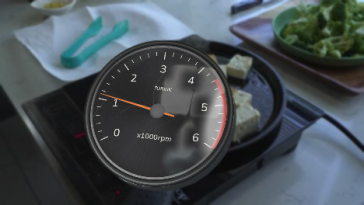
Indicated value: 1100rpm
